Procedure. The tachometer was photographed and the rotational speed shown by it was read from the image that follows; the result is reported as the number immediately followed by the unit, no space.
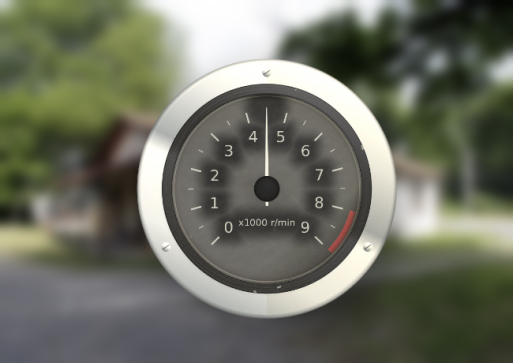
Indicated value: 4500rpm
